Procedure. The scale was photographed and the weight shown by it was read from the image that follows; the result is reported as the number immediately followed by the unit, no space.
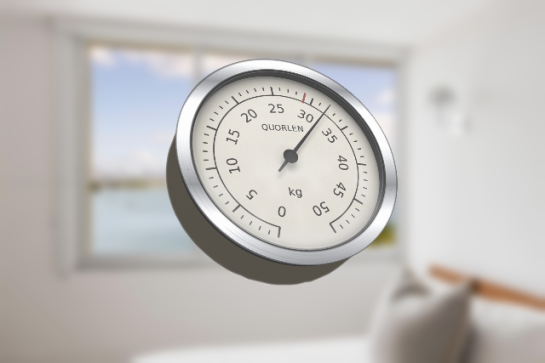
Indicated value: 32kg
